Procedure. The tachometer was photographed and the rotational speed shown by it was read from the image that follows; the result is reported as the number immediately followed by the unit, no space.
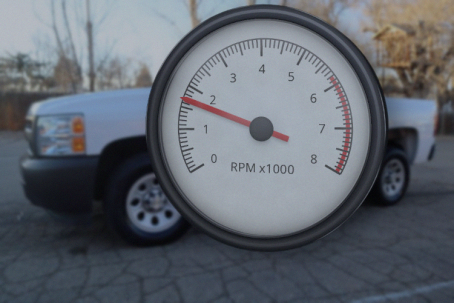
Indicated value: 1700rpm
